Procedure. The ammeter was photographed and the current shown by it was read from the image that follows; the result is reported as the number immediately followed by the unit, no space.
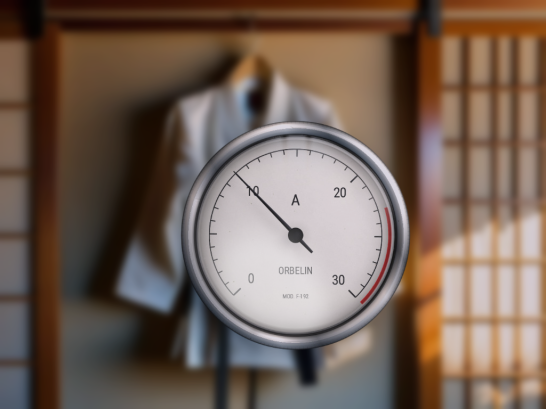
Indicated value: 10A
